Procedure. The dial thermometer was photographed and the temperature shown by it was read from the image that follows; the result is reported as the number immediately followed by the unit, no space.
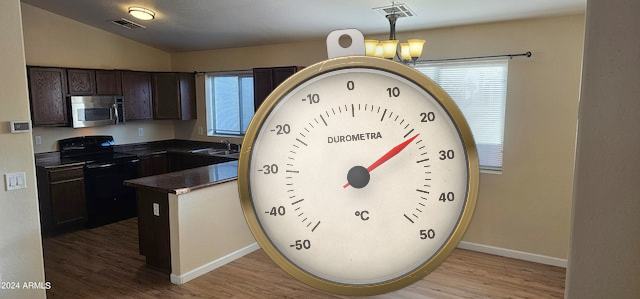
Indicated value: 22°C
